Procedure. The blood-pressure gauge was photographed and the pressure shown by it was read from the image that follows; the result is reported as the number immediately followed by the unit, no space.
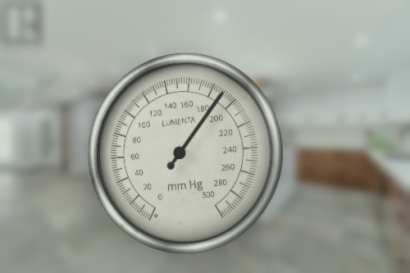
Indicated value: 190mmHg
